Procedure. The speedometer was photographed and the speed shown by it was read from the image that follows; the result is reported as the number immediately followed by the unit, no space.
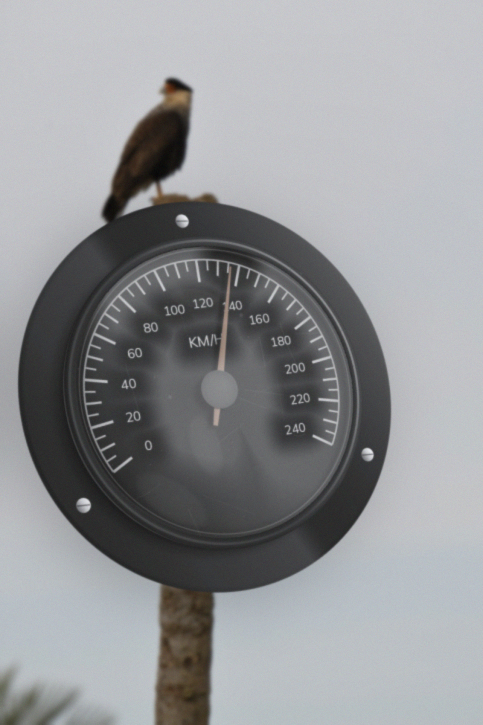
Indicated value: 135km/h
